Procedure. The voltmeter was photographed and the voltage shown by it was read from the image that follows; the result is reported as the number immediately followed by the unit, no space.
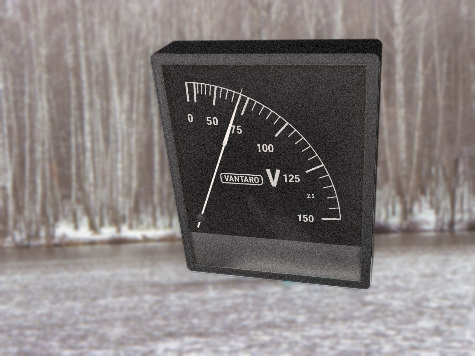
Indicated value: 70V
